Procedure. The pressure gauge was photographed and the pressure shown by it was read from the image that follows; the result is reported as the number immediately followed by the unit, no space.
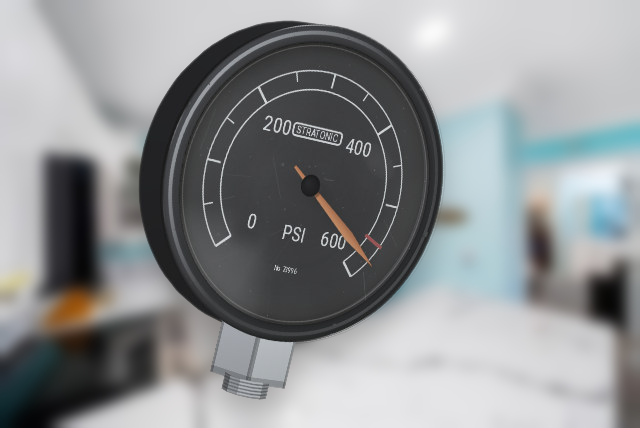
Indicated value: 575psi
